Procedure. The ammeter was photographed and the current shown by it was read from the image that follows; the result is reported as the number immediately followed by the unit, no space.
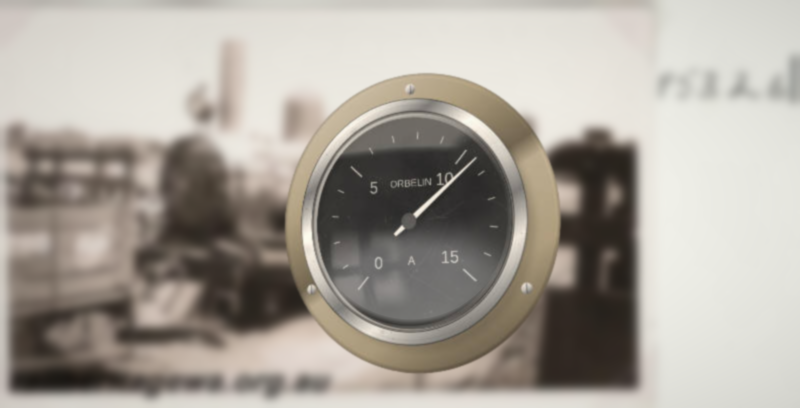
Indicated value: 10.5A
